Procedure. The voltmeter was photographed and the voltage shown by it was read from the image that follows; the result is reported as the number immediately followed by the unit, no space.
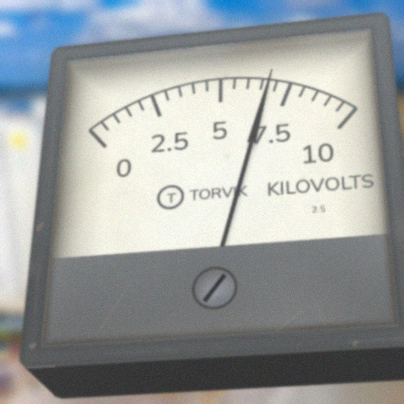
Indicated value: 6.75kV
